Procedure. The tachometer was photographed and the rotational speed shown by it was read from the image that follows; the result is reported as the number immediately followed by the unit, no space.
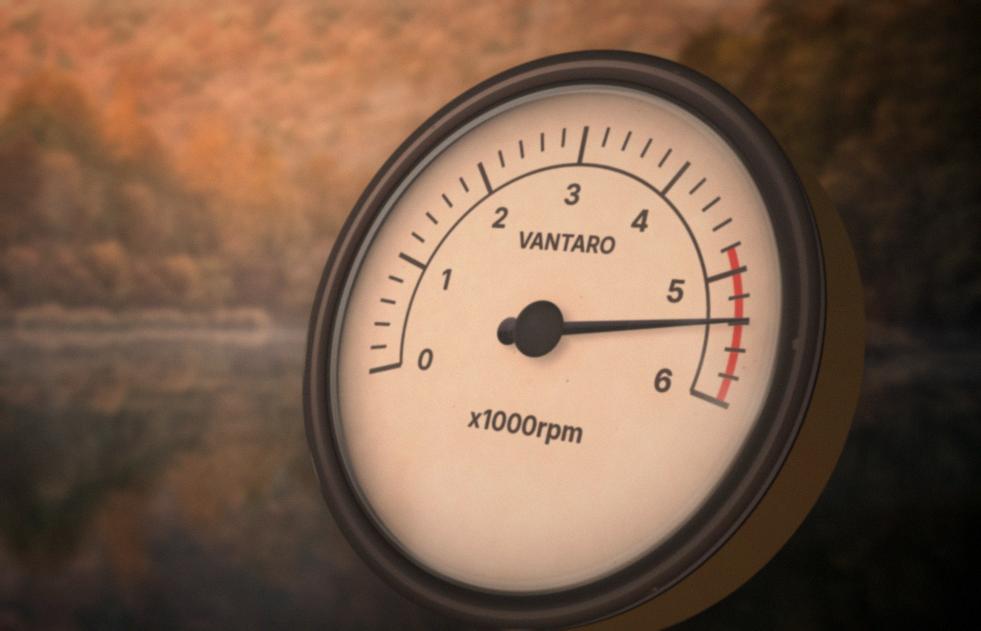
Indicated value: 5400rpm
